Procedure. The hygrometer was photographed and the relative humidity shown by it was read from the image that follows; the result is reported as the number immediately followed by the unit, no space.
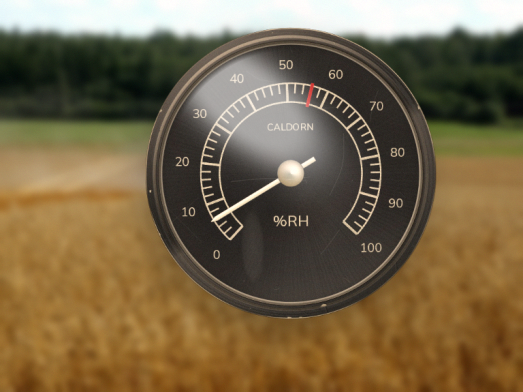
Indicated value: 6%
